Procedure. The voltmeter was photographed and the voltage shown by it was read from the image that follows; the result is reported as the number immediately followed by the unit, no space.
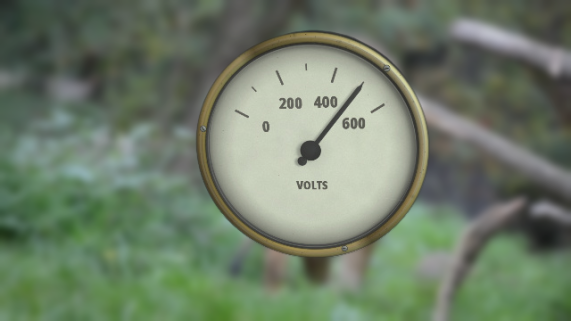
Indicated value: 500V
